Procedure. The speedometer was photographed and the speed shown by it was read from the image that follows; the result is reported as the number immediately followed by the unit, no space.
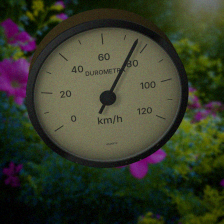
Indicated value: 75km/h
